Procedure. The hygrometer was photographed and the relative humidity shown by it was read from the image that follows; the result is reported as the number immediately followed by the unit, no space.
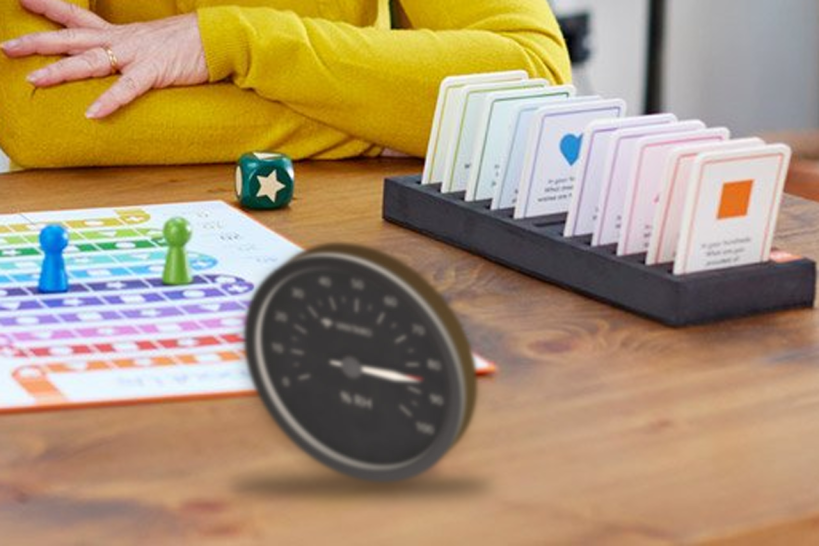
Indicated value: 85%
